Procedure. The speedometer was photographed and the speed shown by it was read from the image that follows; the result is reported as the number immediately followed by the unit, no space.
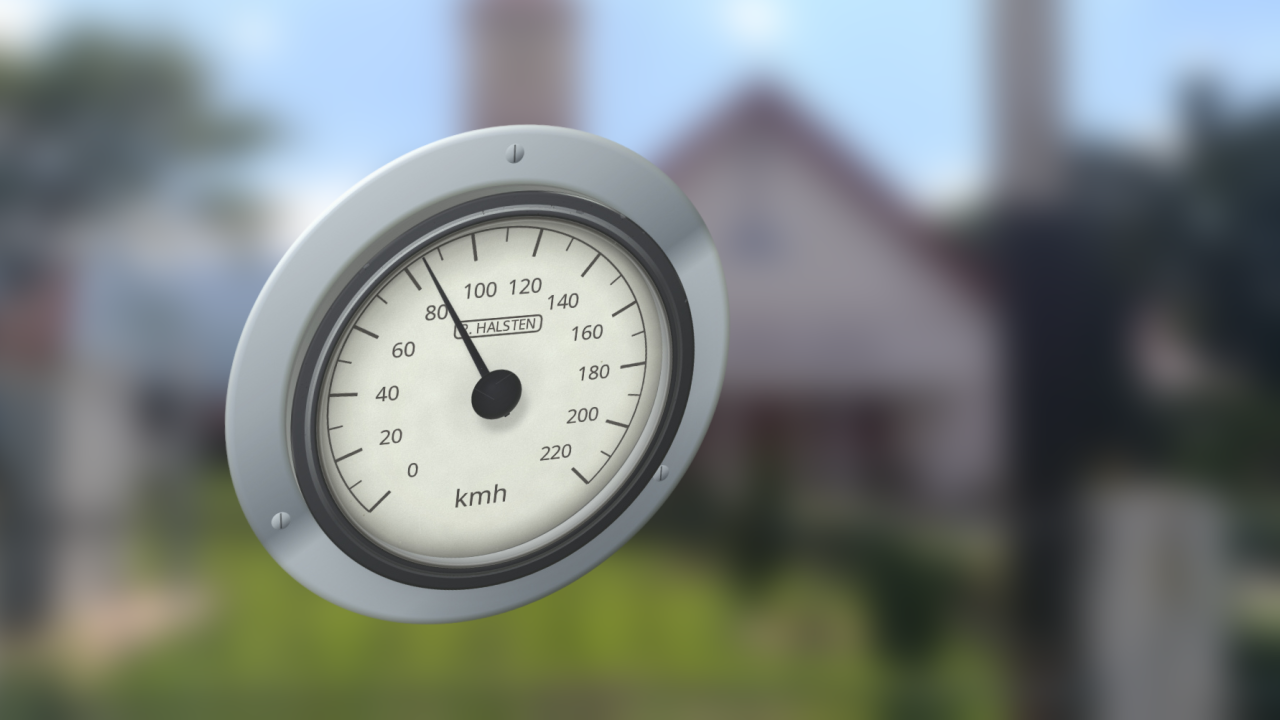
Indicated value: 85km/h
